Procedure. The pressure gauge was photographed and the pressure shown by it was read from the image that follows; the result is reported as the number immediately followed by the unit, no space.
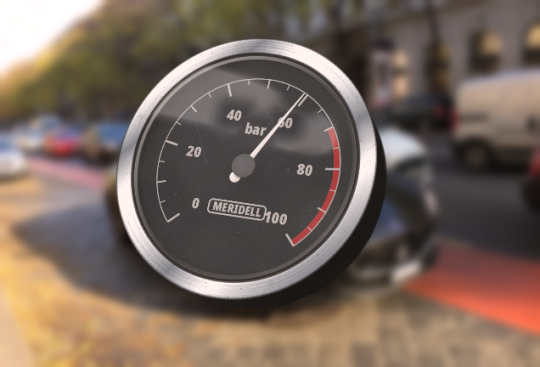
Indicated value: 60bar
